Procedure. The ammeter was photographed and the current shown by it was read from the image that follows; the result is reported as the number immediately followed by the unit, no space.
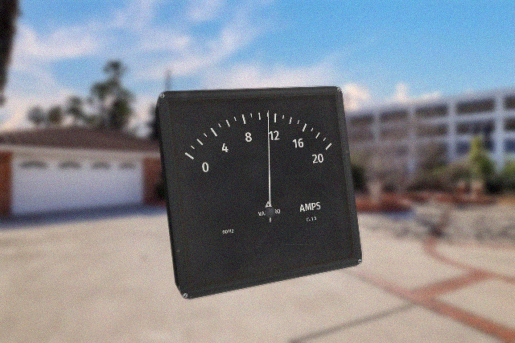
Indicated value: 11A
